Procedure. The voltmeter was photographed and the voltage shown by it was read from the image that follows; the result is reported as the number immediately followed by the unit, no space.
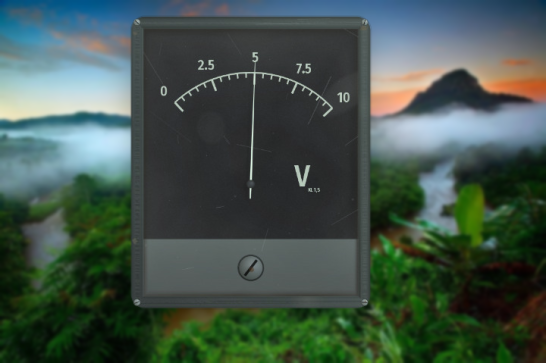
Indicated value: 5V
